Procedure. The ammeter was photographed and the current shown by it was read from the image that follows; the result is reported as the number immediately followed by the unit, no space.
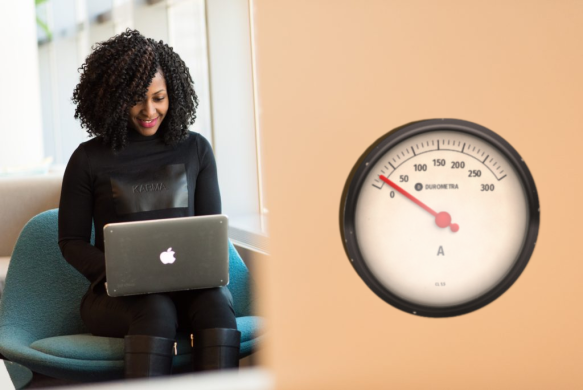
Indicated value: 20A
